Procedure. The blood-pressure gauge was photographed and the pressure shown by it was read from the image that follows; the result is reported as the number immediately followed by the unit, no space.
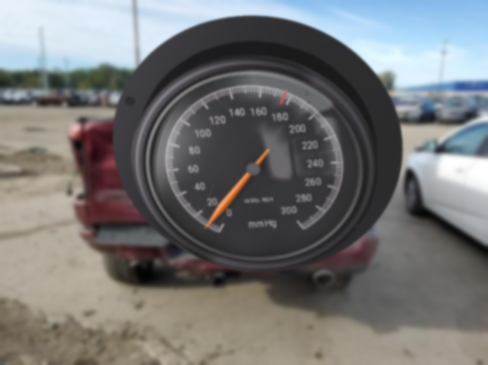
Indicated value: 10mmHg
